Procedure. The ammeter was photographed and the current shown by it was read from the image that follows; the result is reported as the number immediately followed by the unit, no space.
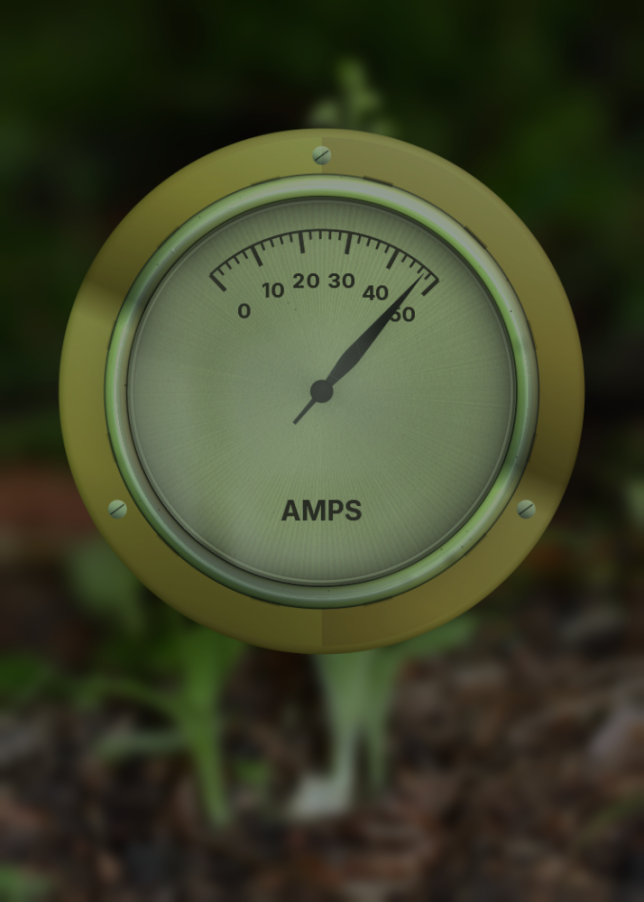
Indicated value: 47A
